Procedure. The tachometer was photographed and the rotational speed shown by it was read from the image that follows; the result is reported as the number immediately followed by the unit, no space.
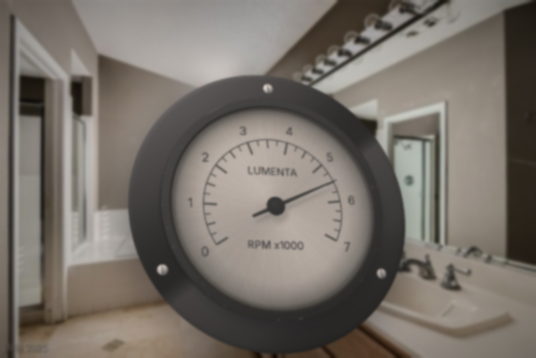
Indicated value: 5500rpm
